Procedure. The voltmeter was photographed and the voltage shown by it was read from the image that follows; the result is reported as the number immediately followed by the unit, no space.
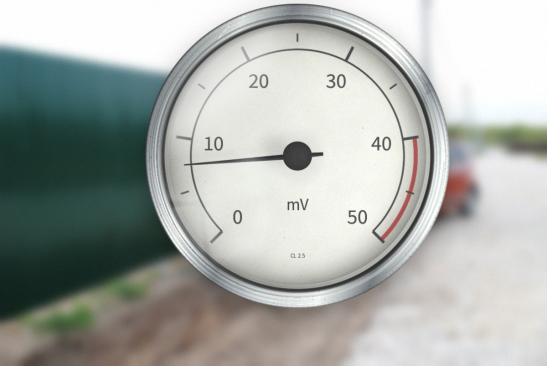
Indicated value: 7.5mV
